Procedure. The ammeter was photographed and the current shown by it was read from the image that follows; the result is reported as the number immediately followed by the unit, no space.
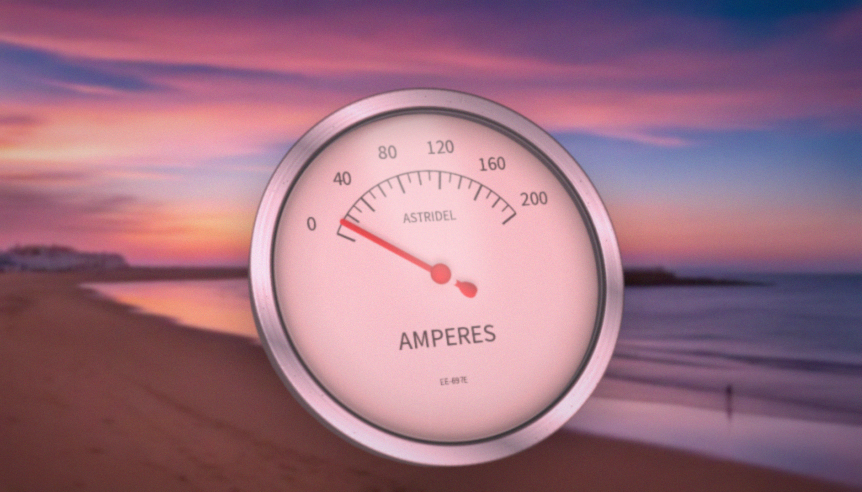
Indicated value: 10A
